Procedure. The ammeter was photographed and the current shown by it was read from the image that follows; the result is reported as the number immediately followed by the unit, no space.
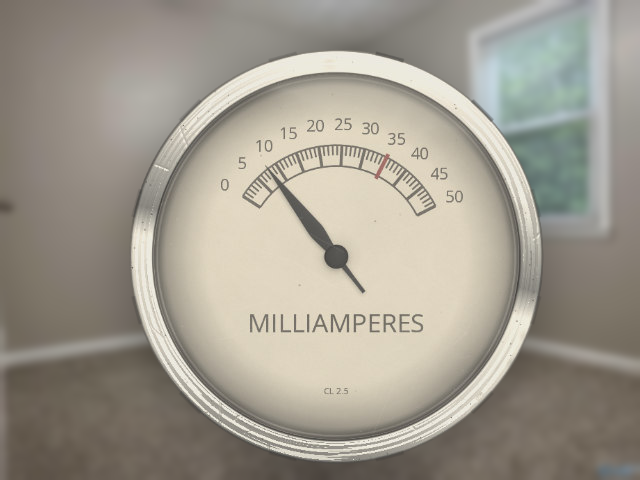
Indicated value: 8mA
